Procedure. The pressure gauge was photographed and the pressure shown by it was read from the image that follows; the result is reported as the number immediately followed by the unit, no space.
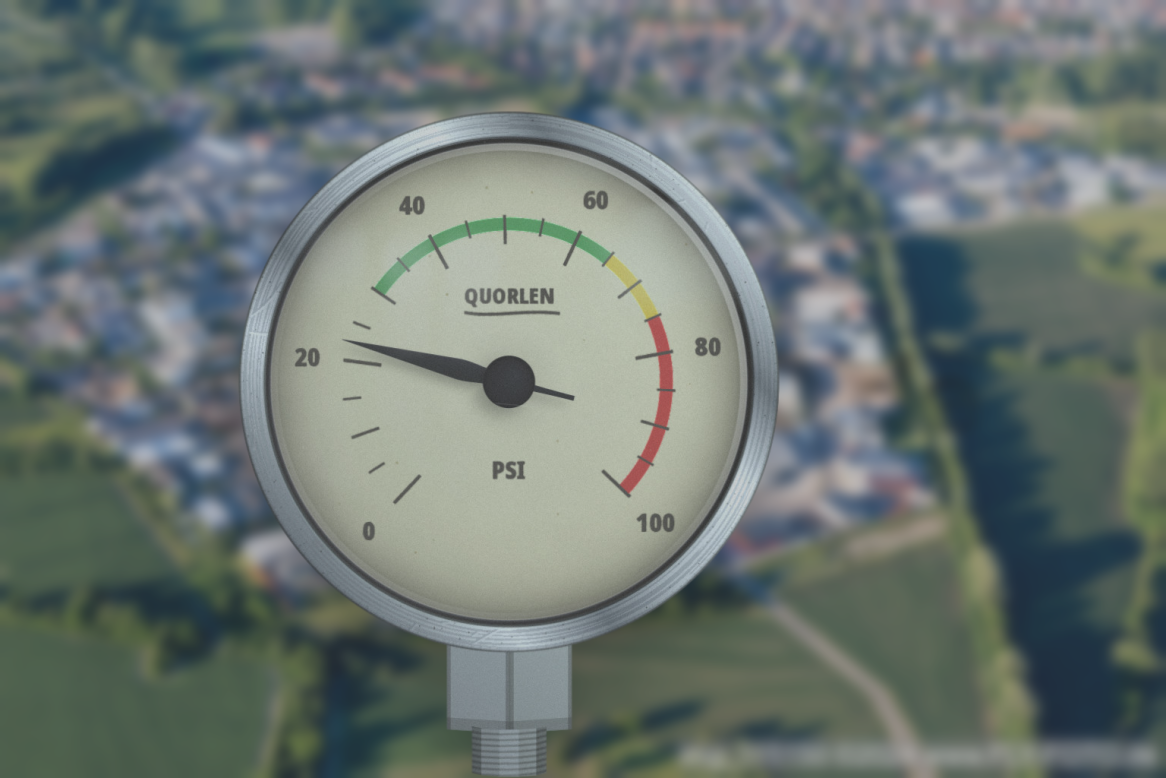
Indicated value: 22.5psi
